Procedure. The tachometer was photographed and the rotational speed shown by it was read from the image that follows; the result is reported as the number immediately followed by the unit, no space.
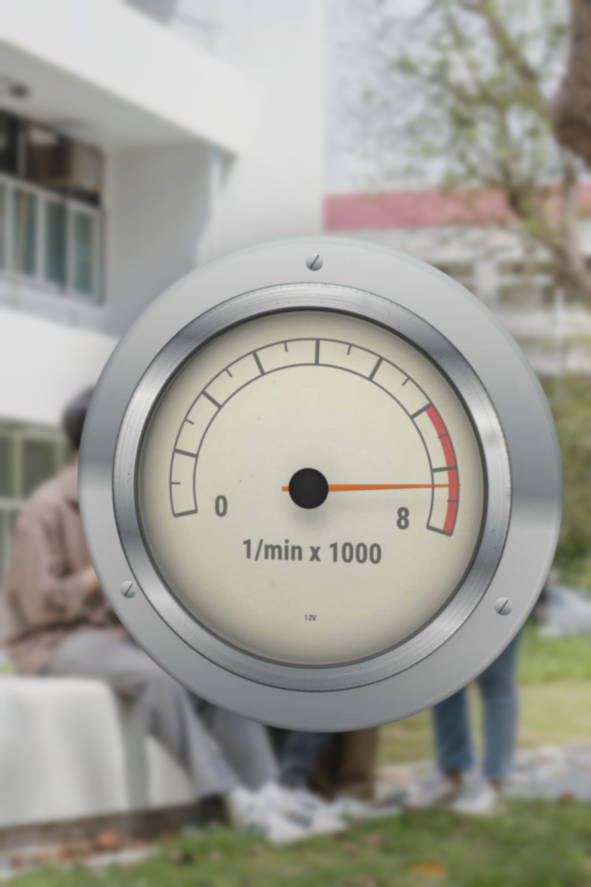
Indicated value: 7250rpm
